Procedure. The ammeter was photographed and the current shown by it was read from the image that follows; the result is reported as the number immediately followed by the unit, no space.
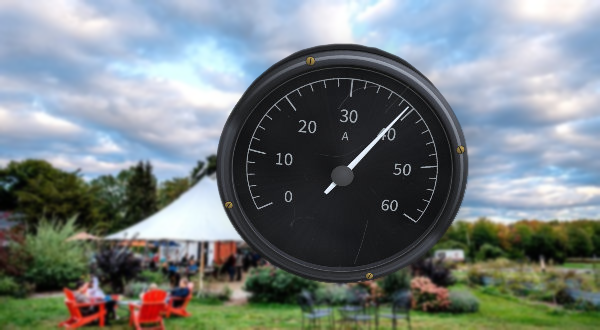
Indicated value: 39A
